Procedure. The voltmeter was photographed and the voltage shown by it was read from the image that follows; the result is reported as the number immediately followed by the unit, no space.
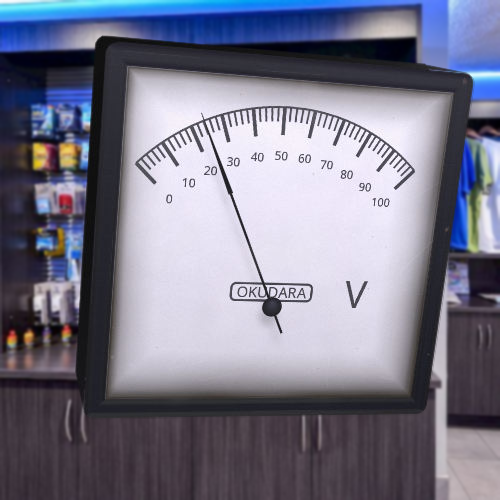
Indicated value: 24V
